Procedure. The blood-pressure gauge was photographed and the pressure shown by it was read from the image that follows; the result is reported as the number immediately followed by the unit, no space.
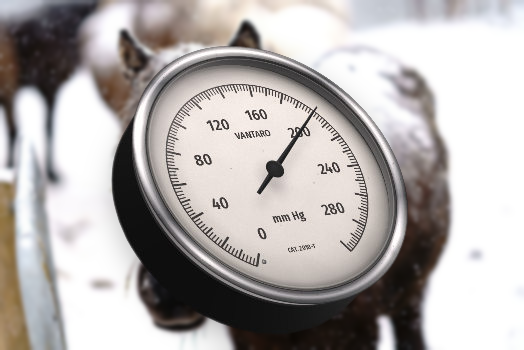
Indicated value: 200mmHg
